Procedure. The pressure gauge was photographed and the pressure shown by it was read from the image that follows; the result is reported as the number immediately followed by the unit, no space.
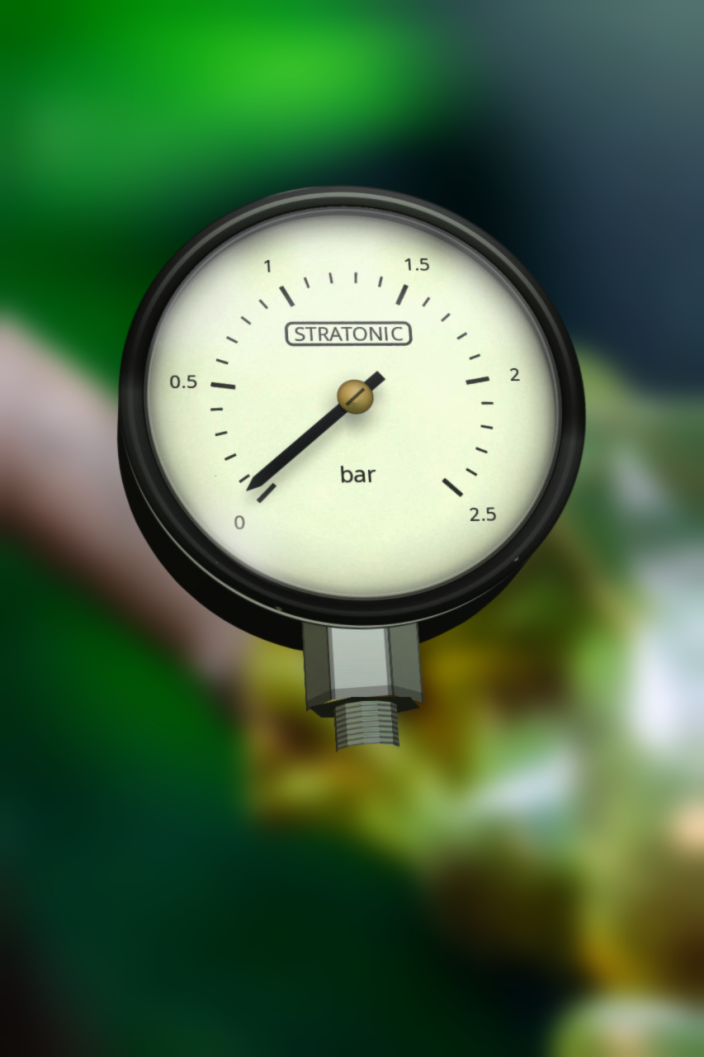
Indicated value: 0.05bar
